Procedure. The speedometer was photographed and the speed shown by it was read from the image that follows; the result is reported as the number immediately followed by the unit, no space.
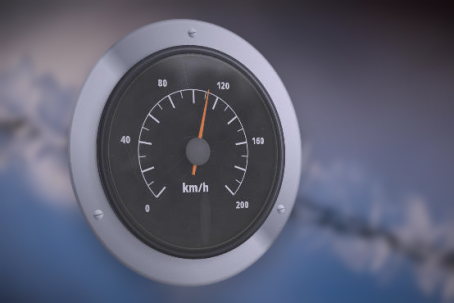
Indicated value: 110km/h
